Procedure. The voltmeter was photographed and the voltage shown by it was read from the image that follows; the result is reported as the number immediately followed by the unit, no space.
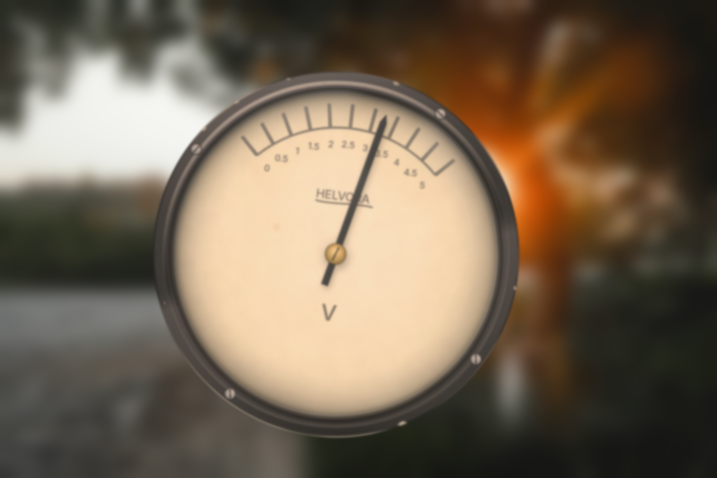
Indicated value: 3.25V
